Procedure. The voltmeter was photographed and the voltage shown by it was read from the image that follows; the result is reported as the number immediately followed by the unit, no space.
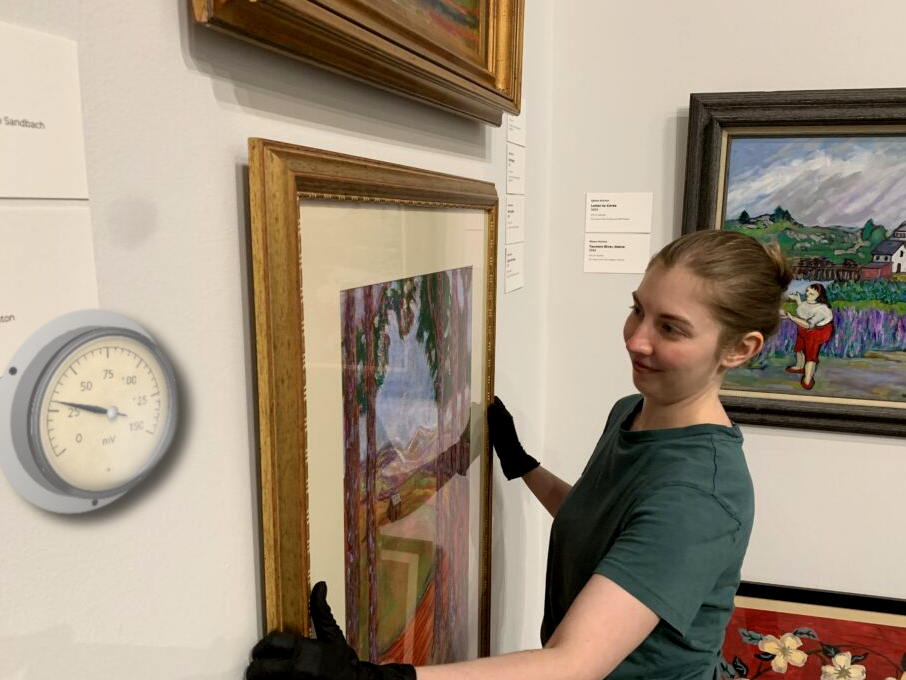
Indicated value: 30mV
